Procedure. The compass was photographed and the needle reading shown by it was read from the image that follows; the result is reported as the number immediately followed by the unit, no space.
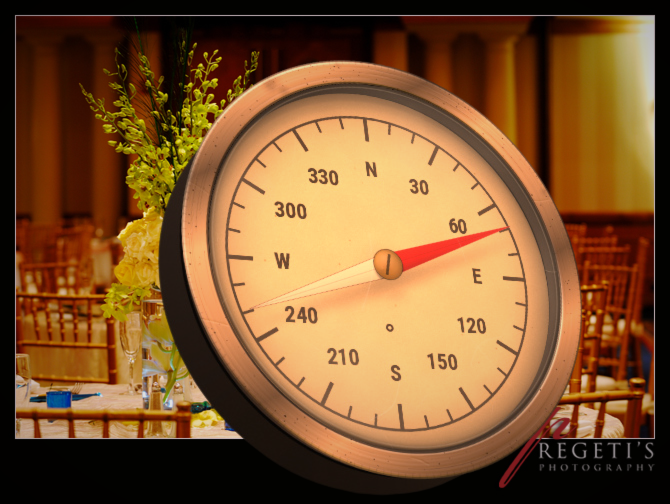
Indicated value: 70°
